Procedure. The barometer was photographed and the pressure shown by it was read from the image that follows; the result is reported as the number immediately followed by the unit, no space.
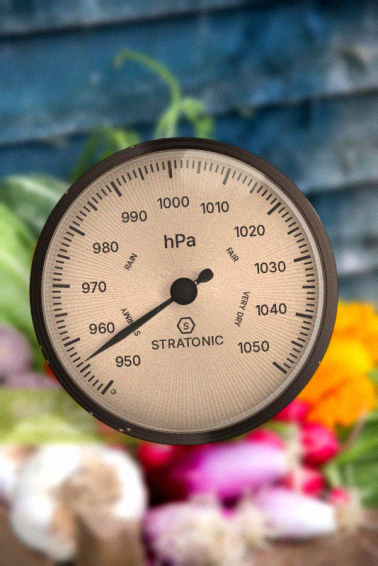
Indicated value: 956hPa
